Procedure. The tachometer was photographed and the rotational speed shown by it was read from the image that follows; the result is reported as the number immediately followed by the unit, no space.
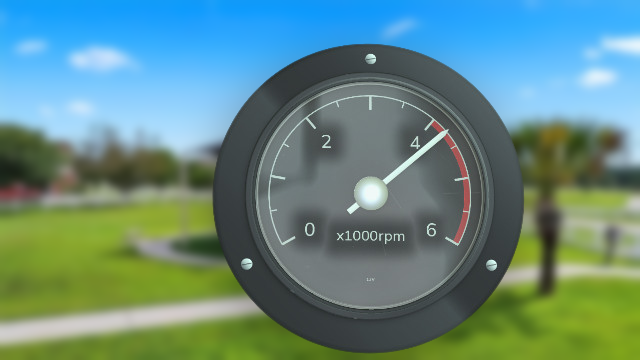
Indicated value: 4250rpm
